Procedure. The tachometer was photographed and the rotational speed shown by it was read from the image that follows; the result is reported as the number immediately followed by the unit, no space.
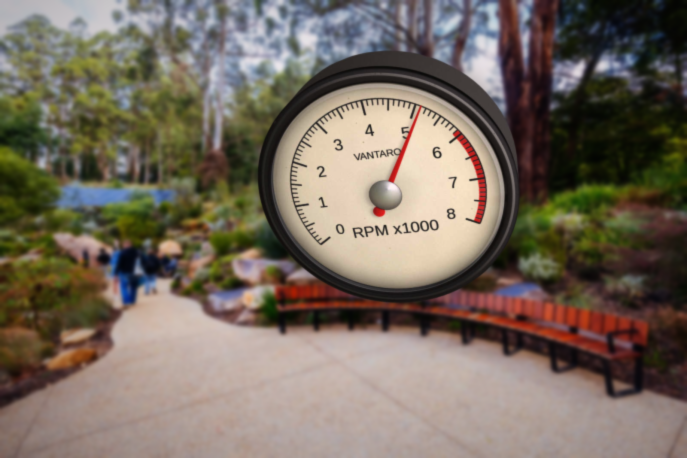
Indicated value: 5100rpm
